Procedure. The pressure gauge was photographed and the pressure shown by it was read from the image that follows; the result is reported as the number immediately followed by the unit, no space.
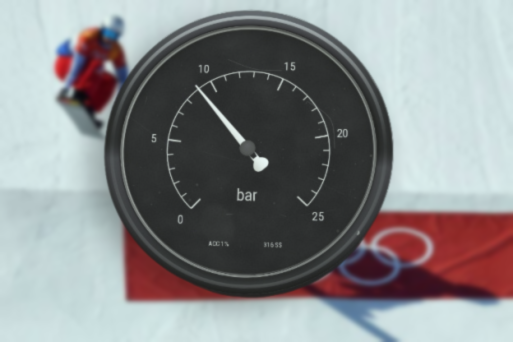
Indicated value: 9bar
